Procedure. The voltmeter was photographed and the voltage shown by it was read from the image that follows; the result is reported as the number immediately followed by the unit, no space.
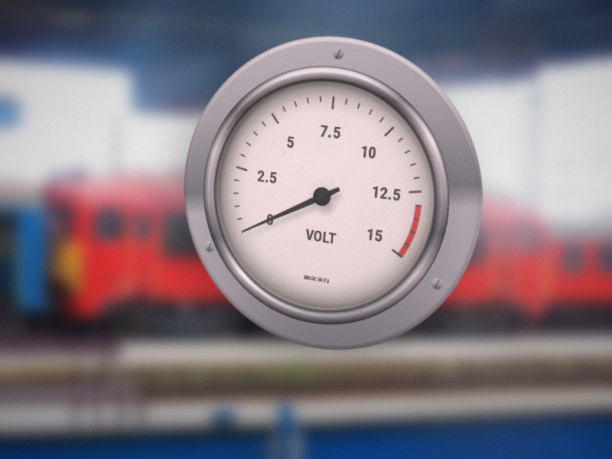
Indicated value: 0V
